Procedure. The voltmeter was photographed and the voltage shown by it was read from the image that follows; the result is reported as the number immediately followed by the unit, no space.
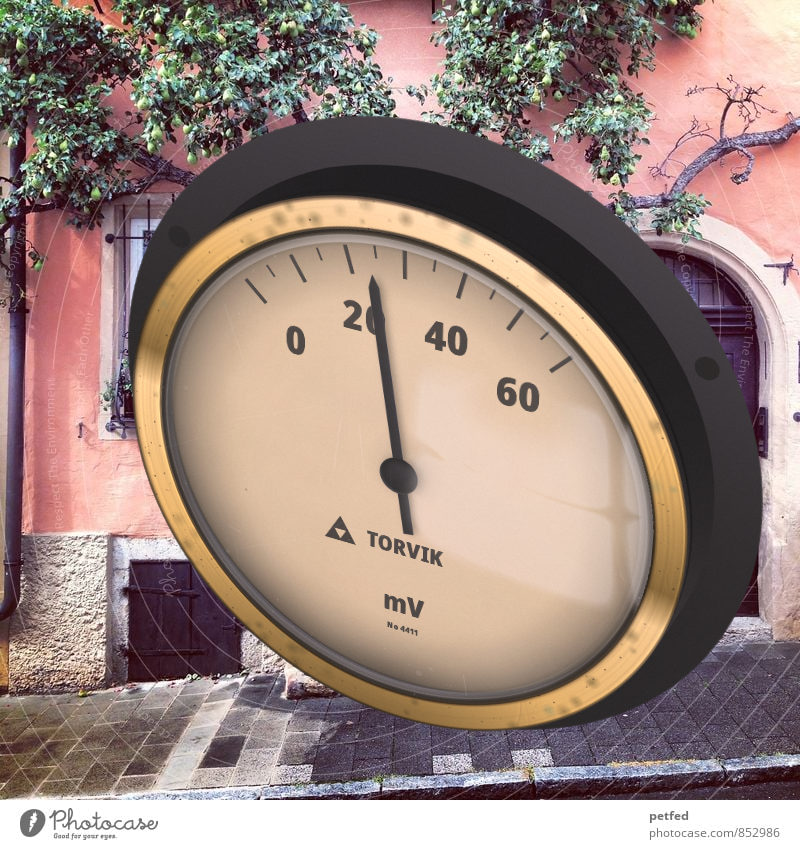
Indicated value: 25mV
